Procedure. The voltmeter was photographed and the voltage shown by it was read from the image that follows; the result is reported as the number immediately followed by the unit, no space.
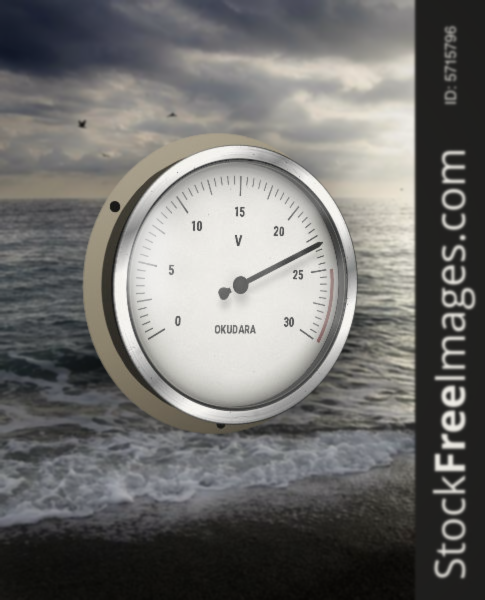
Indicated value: 23V
